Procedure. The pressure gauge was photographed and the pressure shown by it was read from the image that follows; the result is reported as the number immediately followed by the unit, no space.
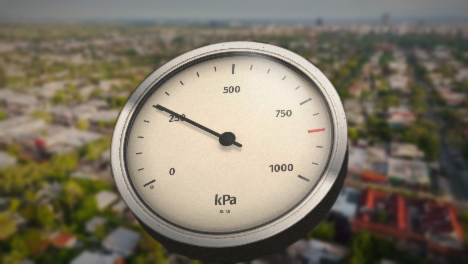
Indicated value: 250kPa
